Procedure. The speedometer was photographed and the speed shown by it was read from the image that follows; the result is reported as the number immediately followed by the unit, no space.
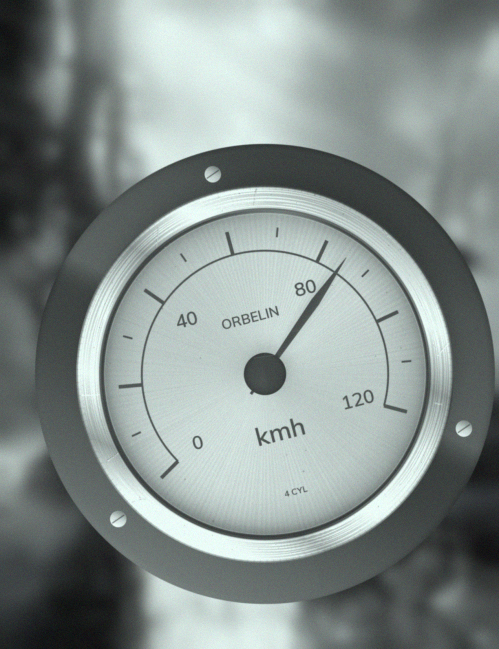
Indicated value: 85km/h
